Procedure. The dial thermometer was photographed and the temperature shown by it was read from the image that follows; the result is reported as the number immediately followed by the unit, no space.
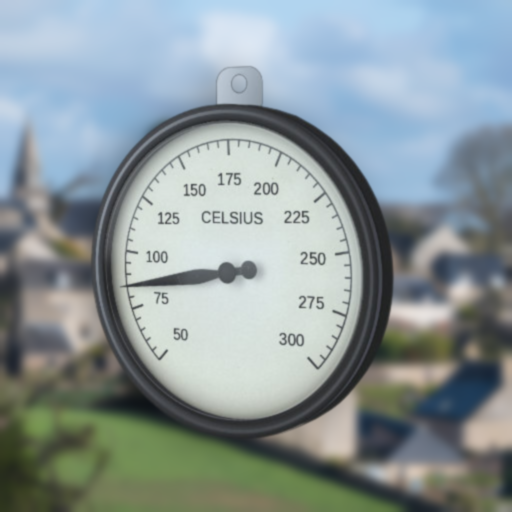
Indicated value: 85°C
